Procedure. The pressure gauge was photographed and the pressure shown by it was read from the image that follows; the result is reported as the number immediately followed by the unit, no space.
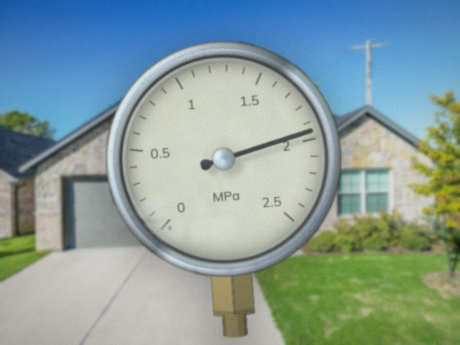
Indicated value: 1.95MPa
